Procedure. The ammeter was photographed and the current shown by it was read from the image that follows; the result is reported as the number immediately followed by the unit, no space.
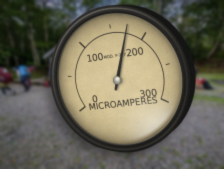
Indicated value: 175µA
